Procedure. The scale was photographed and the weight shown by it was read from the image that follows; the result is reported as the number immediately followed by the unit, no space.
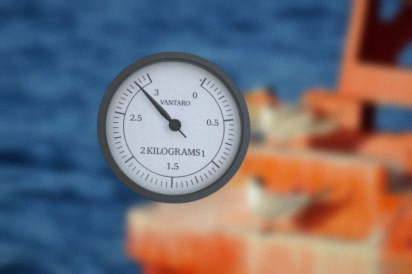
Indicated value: 2.85kg
